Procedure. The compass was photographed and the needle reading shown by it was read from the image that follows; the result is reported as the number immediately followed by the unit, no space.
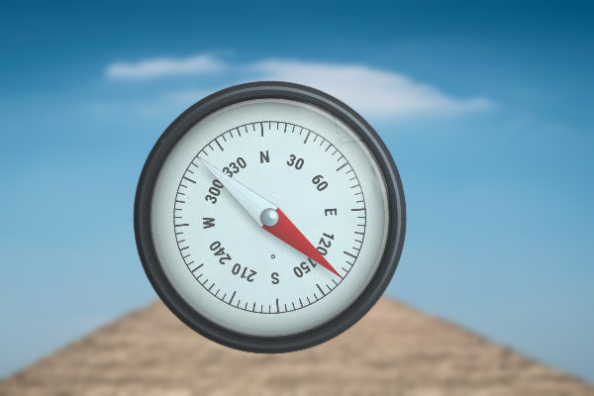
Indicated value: 135°
